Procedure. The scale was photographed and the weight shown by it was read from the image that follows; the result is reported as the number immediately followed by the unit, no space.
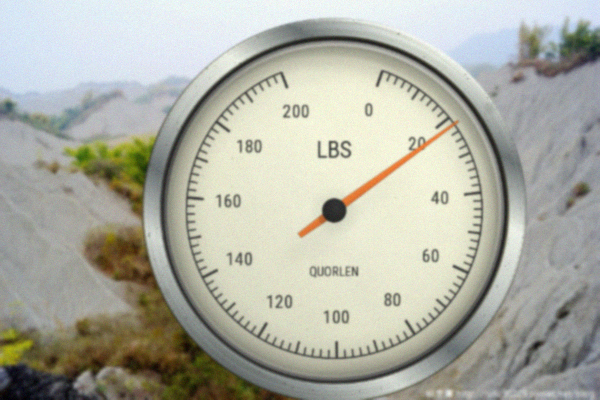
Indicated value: 22lb
